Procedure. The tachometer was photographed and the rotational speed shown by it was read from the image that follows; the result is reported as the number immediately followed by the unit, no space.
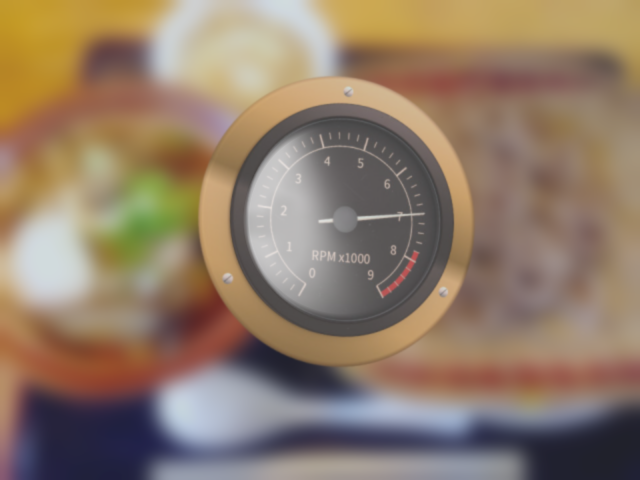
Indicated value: 7000rpm
